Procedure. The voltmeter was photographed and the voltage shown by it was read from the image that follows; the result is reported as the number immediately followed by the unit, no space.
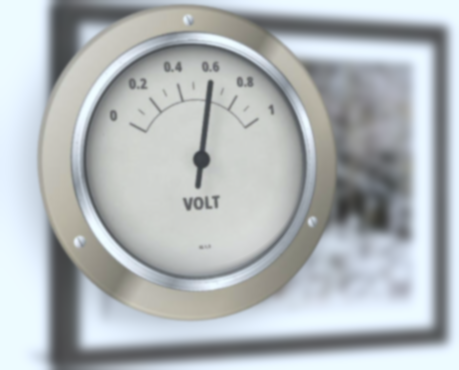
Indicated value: 0.6V
